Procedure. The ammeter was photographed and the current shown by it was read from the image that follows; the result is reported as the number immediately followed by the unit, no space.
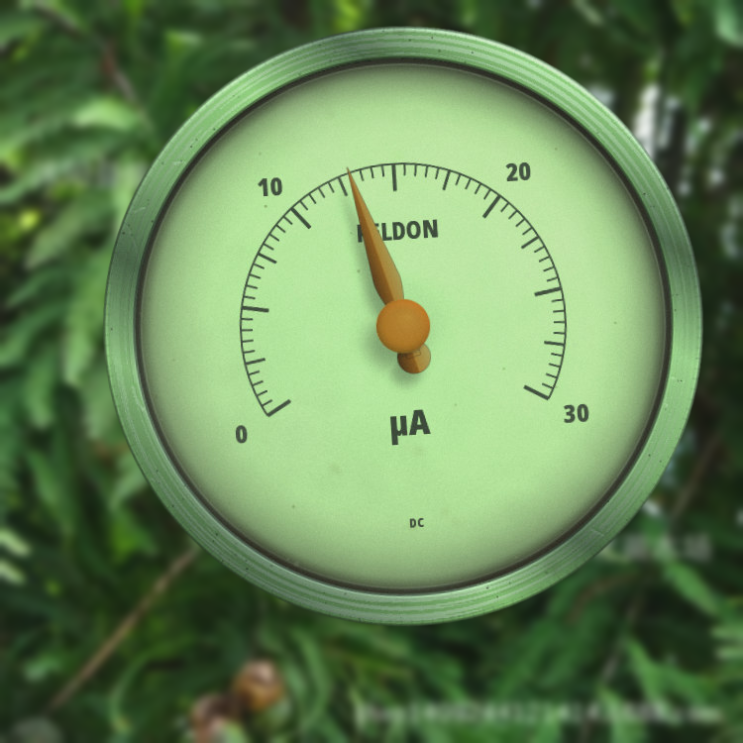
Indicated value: 13µA
